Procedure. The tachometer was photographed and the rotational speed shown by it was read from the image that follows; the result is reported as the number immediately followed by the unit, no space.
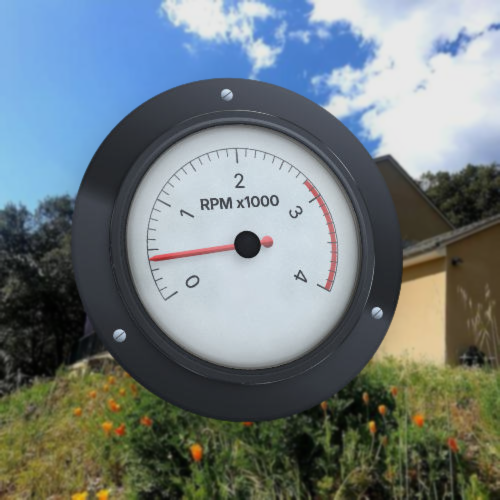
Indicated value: 400rpm
